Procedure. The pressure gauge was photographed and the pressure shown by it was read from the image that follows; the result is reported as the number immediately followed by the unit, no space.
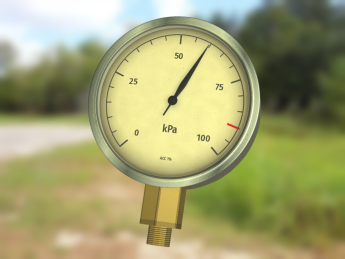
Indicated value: 60kPa
